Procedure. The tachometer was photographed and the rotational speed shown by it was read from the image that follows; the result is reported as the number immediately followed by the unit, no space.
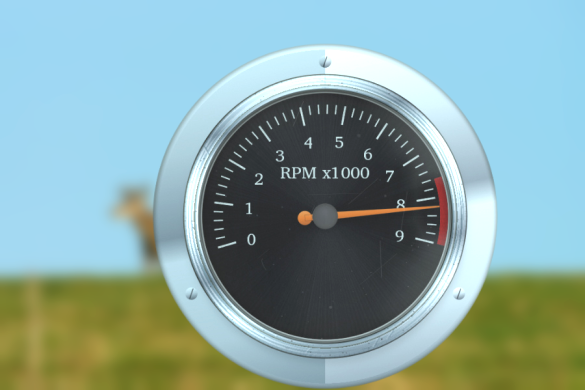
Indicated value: 8200rpm
